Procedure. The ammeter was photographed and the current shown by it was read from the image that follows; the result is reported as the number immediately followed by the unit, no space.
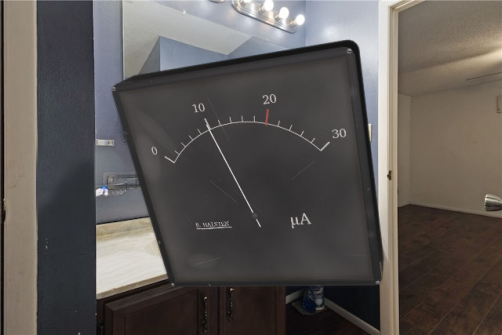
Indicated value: 10µA
